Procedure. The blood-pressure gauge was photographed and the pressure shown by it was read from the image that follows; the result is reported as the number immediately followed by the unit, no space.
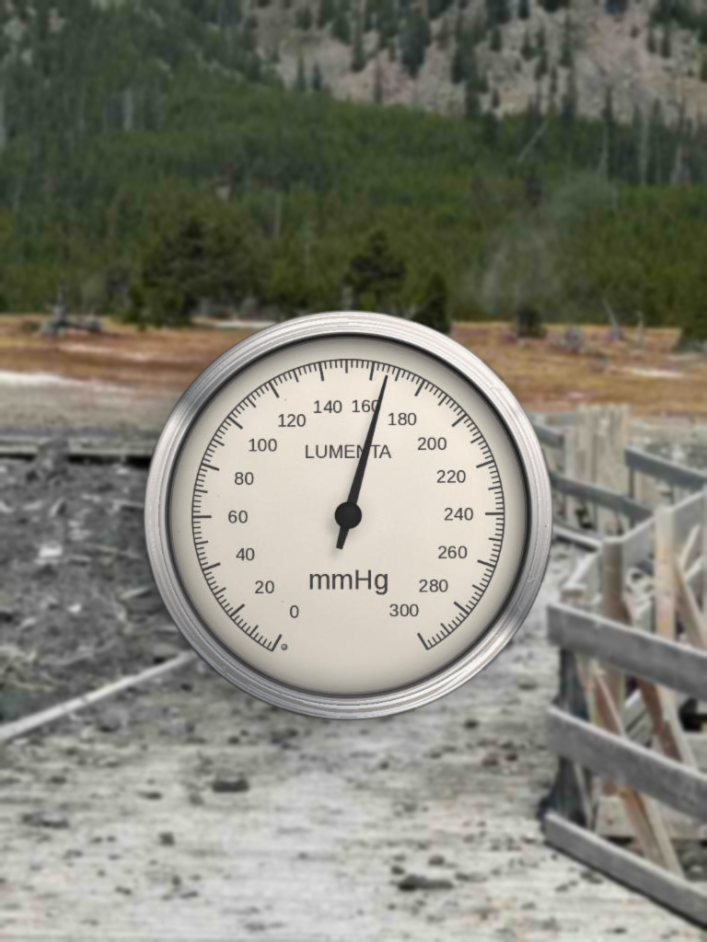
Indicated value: 166mmHg
